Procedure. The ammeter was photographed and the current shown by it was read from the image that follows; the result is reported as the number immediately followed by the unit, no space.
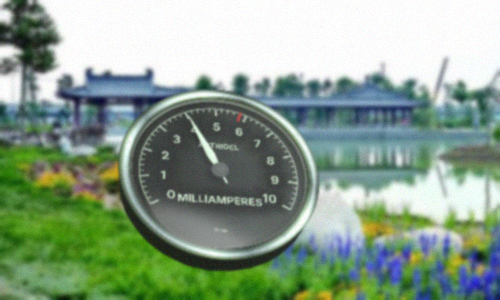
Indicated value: 4mA
